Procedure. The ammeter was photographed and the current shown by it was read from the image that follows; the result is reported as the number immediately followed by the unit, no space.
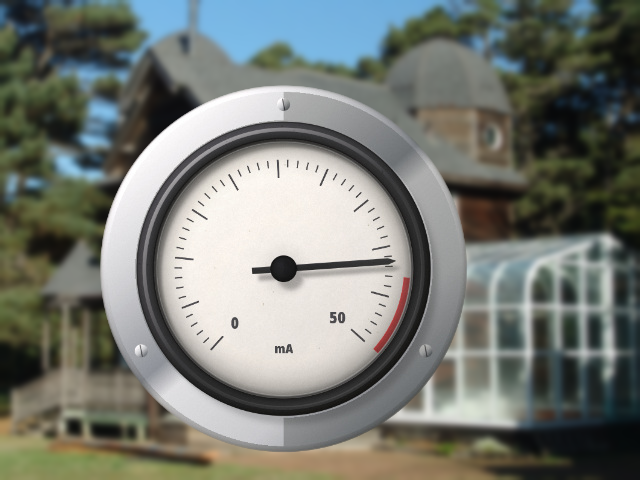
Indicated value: 41.5mA
